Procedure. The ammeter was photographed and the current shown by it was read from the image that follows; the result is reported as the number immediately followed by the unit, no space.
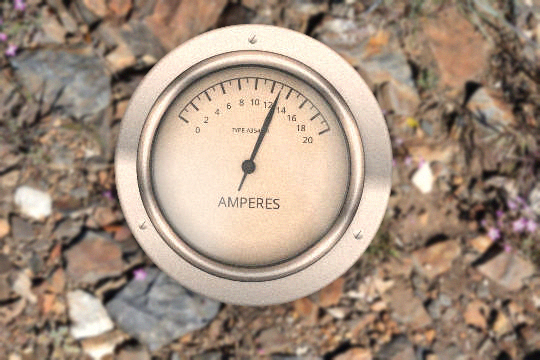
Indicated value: 13A
